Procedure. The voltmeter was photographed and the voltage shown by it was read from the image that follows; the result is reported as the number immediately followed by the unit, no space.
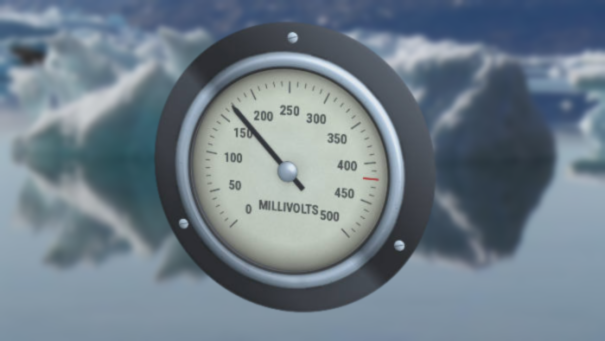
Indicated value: 170mV
